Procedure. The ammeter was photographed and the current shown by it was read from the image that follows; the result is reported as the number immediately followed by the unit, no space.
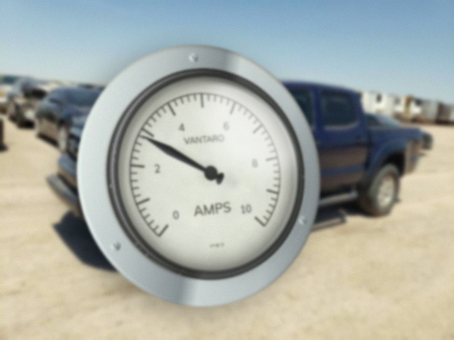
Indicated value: 2.8A
